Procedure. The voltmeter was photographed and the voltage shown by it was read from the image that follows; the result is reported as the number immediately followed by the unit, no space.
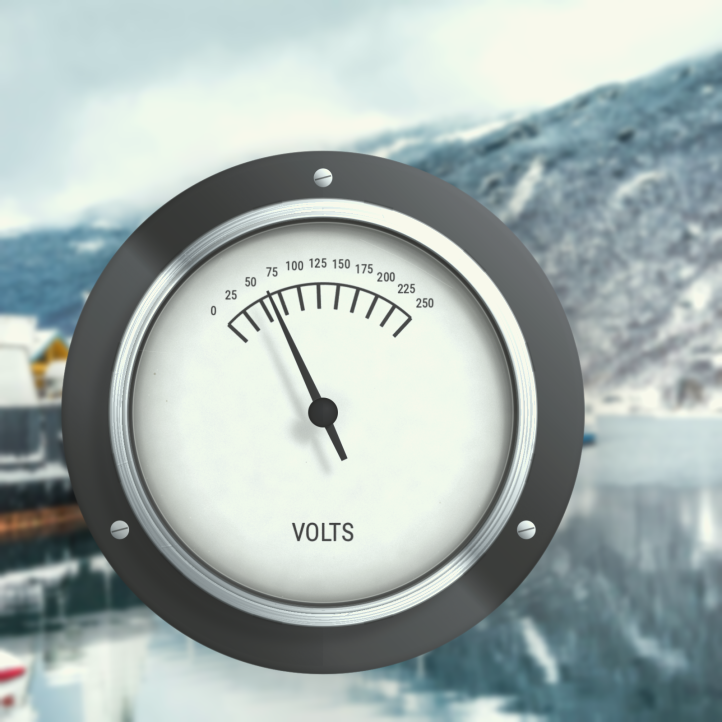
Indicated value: 62.5V
